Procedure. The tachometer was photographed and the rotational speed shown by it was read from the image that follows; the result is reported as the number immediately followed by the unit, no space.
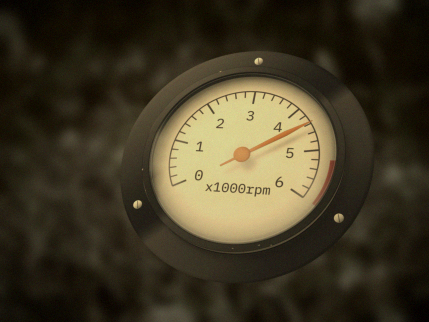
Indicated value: 4400rpm
